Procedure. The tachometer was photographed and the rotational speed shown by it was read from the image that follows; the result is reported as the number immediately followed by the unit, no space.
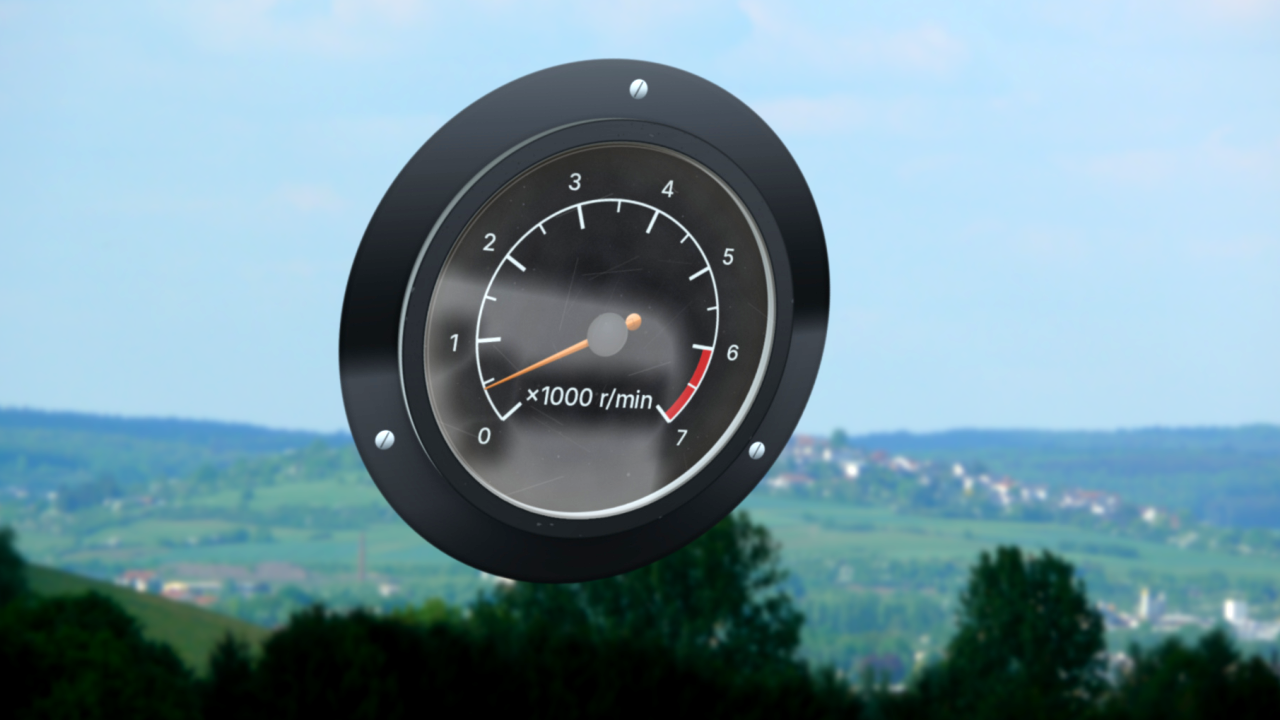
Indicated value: 500rpm
